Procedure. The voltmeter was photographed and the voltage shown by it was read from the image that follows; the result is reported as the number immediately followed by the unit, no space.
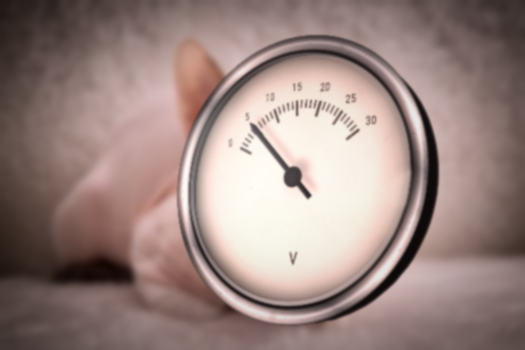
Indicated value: 5V
